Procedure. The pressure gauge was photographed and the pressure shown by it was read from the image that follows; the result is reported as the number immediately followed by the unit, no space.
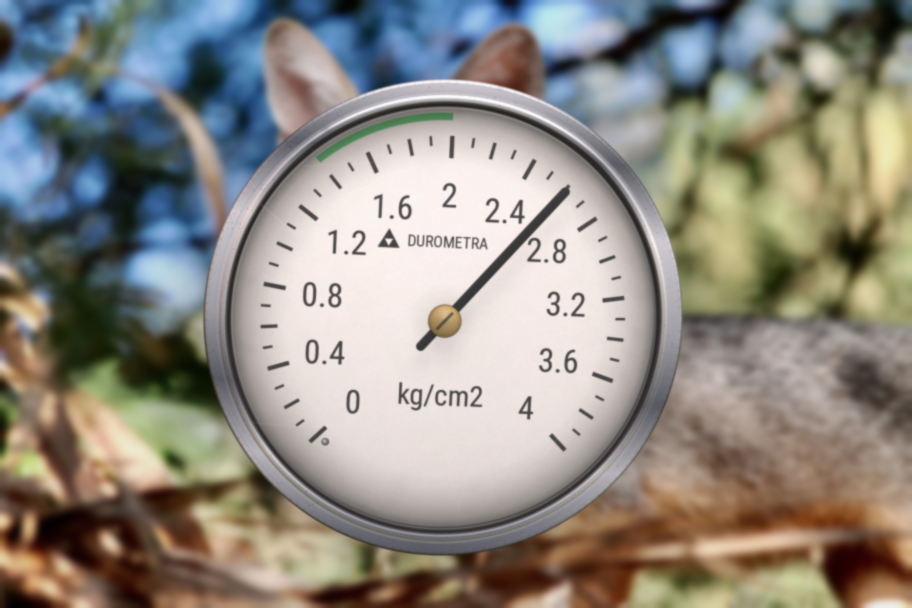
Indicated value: 2.6kg/cm²
